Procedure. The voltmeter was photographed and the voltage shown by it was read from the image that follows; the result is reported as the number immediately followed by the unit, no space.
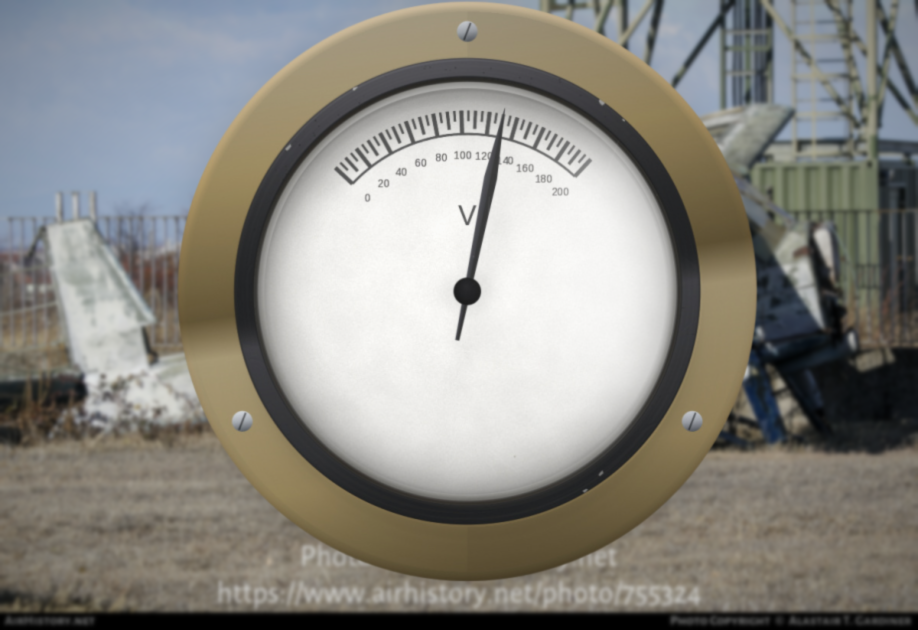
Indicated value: 130V
